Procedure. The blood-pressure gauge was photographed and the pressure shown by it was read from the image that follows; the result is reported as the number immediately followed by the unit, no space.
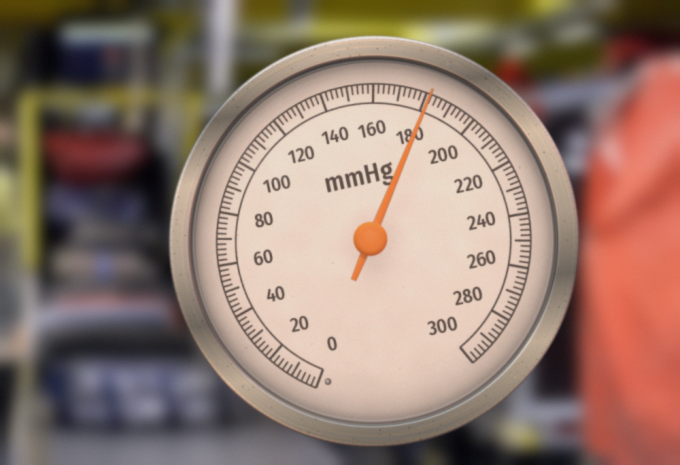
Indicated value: 182mmHg
